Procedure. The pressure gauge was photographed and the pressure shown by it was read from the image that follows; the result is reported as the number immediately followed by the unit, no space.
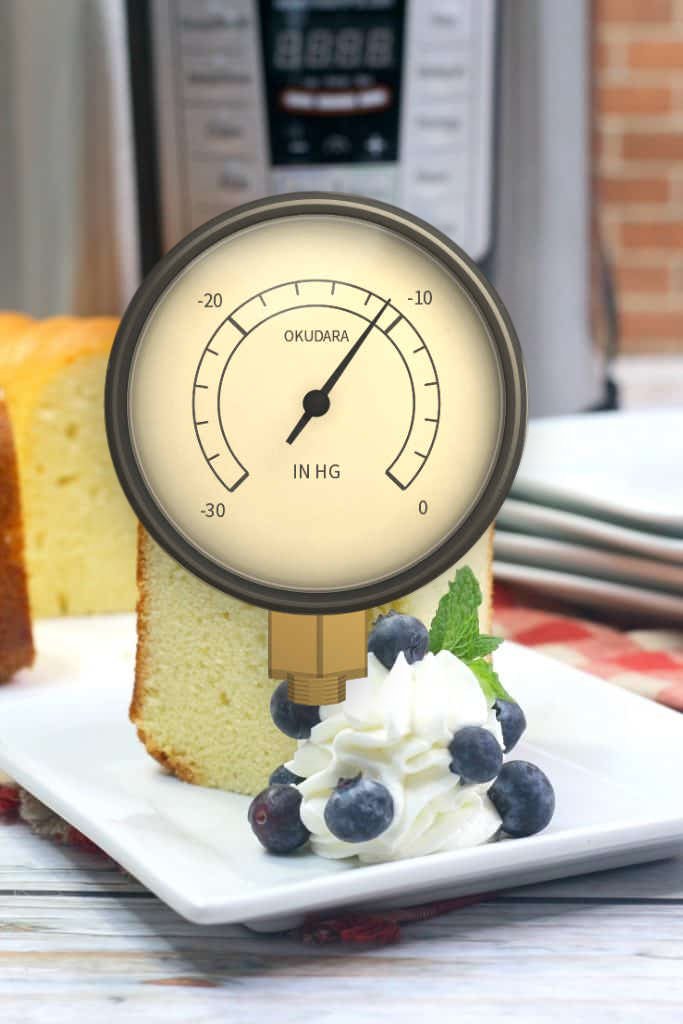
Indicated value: -11inHg
